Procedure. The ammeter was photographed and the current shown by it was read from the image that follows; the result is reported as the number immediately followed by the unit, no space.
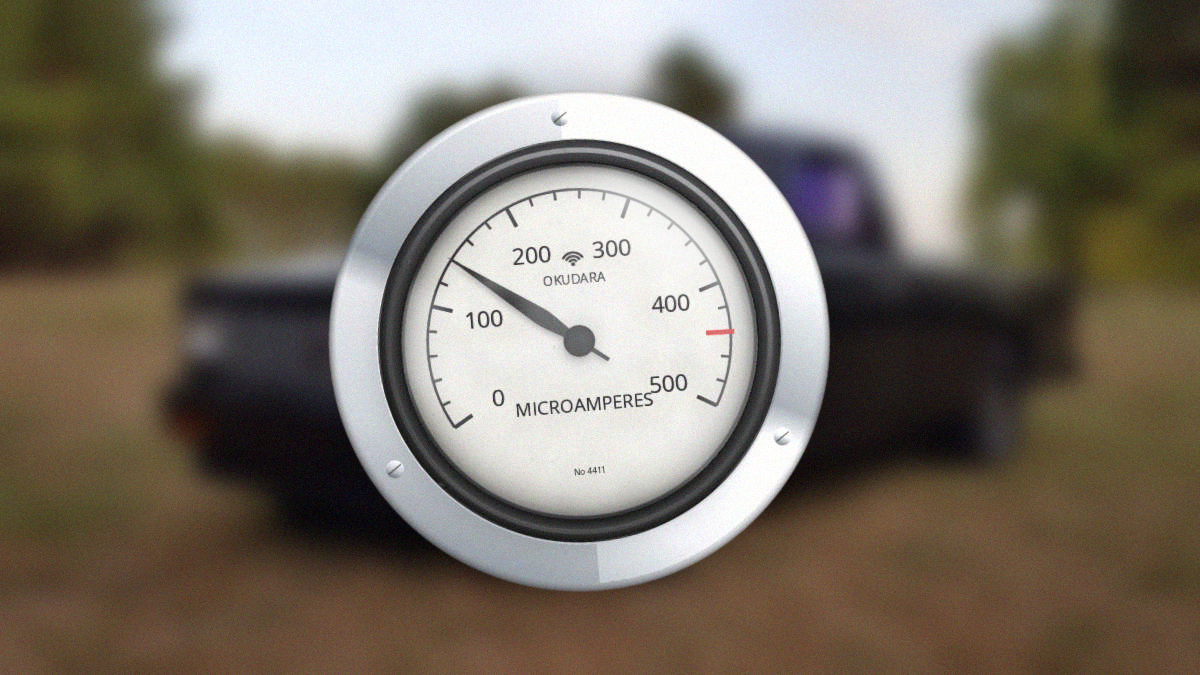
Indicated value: 140µA
